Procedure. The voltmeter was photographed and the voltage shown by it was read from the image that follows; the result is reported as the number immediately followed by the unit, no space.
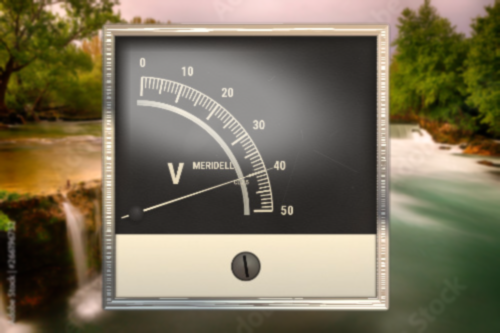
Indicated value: 40V
